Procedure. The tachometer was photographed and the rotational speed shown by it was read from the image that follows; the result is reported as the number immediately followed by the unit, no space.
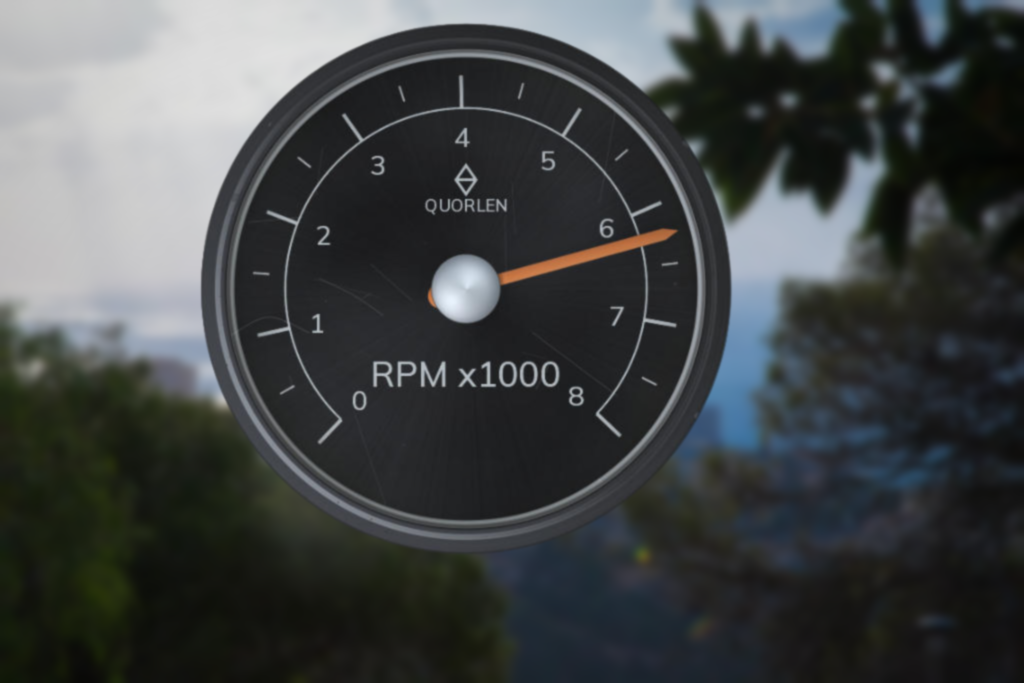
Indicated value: 6250rpm
